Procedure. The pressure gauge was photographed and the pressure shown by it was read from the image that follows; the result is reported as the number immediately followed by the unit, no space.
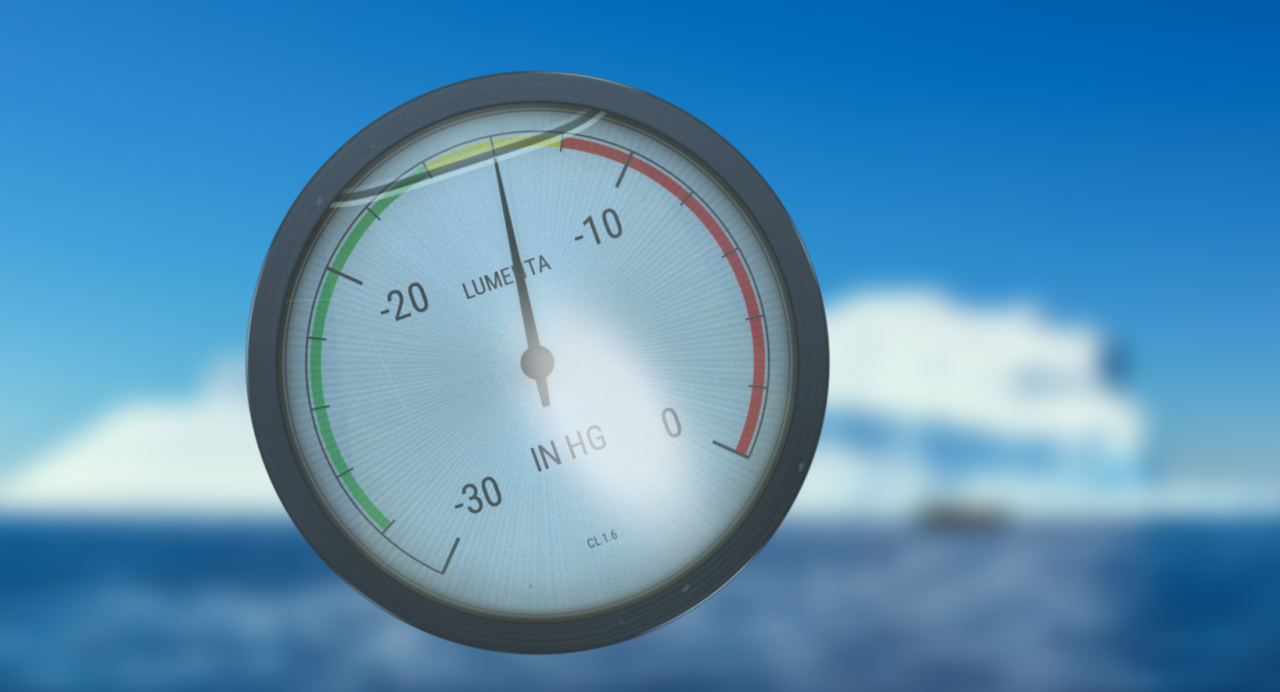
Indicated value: -14inHg
